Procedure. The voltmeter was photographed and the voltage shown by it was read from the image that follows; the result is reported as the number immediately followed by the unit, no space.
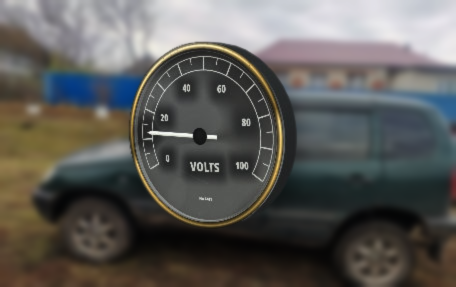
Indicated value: 12.5V
